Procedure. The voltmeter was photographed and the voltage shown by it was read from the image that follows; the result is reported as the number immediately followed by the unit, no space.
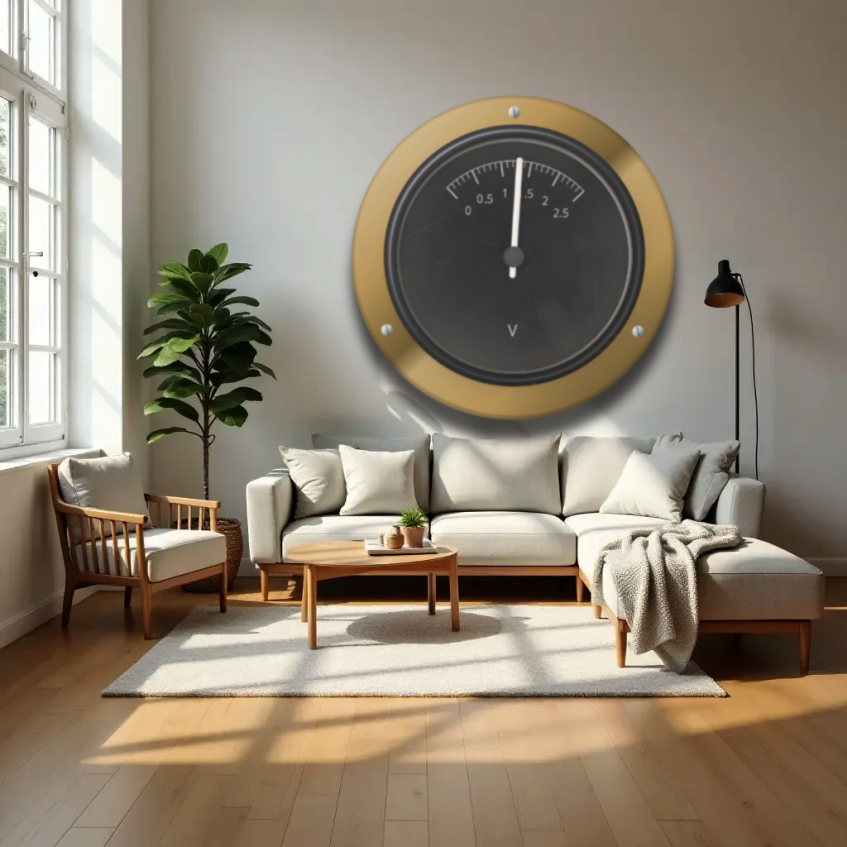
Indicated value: 1.3V
